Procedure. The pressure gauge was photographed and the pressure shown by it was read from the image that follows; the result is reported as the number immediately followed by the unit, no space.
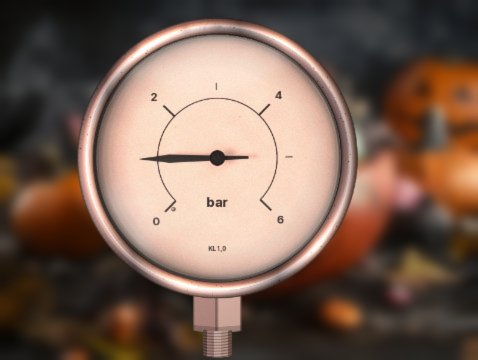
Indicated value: 1bar
